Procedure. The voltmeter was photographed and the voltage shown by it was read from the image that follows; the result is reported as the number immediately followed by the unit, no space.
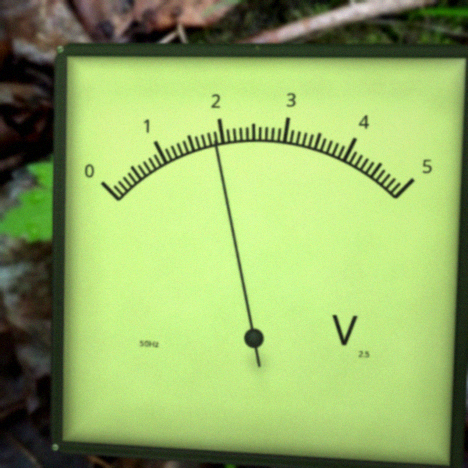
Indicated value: 1.9V
